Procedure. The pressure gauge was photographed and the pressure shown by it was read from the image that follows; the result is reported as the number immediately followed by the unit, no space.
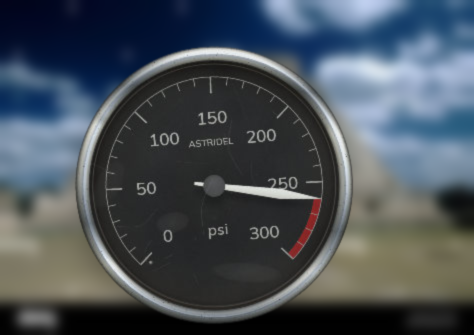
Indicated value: 260psi
